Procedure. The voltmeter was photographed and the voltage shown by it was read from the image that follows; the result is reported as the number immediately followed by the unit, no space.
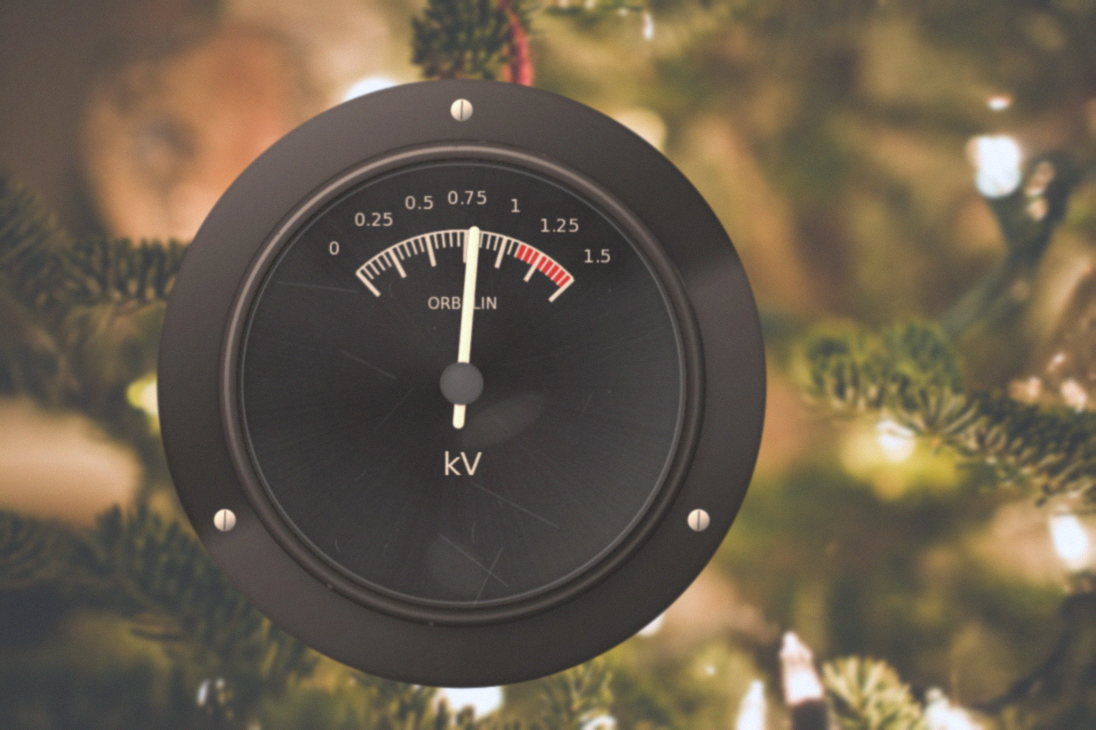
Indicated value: 0.8kV
